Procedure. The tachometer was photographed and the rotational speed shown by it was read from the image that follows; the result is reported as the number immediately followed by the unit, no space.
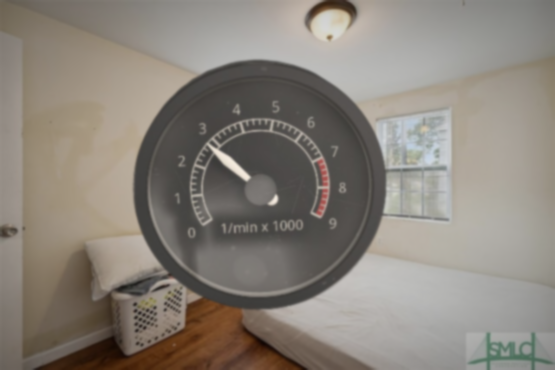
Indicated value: 2800rpm
